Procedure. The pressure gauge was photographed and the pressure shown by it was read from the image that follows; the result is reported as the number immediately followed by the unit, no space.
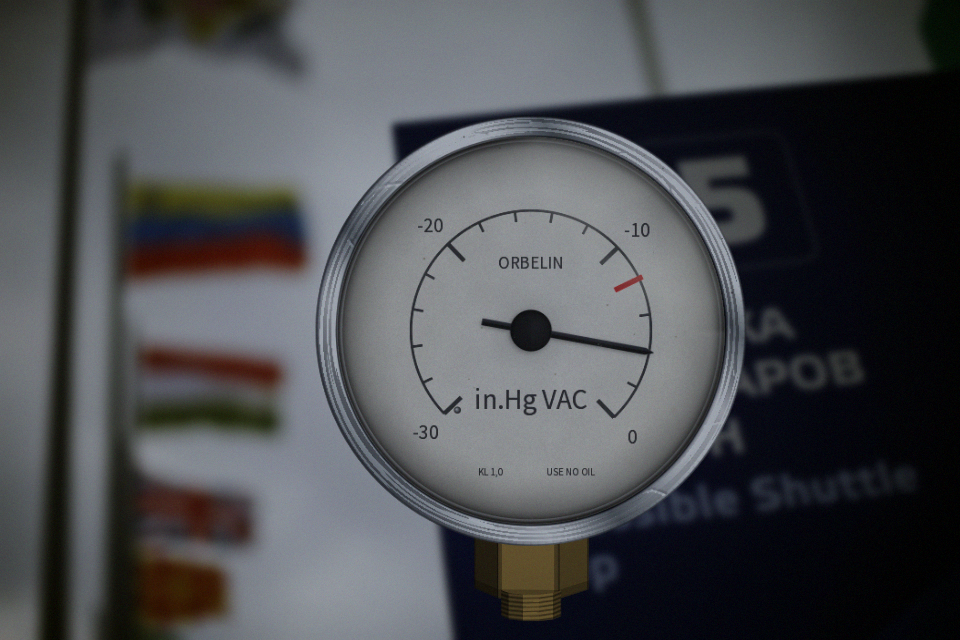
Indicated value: -4inHg
